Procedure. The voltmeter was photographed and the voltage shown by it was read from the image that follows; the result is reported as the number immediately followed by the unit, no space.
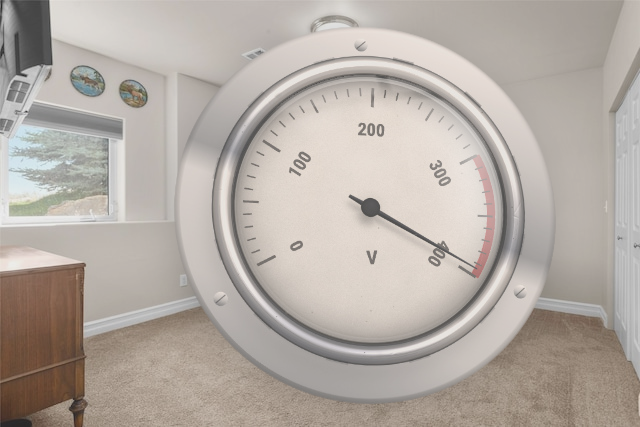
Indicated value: 395V
